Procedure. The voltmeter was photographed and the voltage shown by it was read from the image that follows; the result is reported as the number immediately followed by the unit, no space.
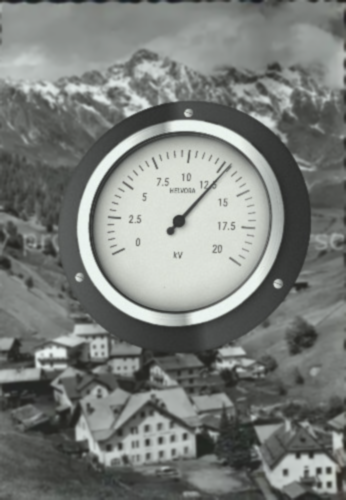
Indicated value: 13kV
